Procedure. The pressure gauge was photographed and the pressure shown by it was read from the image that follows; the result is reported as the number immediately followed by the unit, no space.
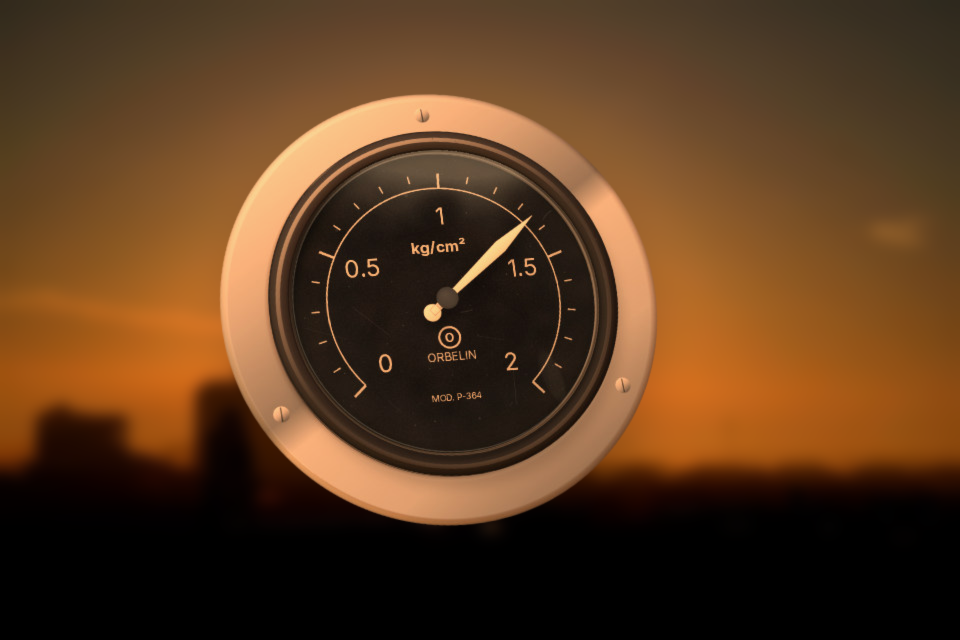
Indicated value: 1.35kg/cm²
